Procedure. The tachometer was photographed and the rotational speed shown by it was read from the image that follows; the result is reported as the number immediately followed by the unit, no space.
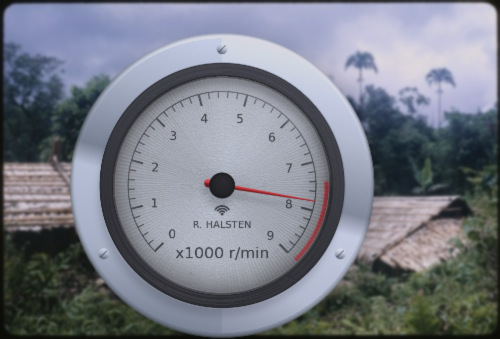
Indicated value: 7800rpm
